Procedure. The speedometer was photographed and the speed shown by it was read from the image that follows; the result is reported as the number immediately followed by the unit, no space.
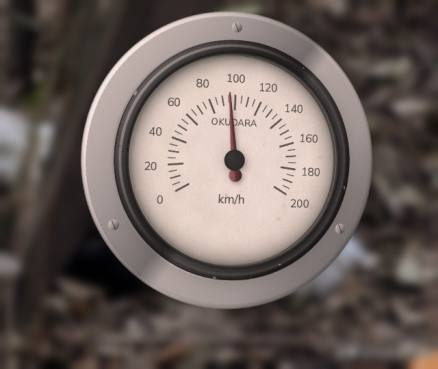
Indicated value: 95km/h
